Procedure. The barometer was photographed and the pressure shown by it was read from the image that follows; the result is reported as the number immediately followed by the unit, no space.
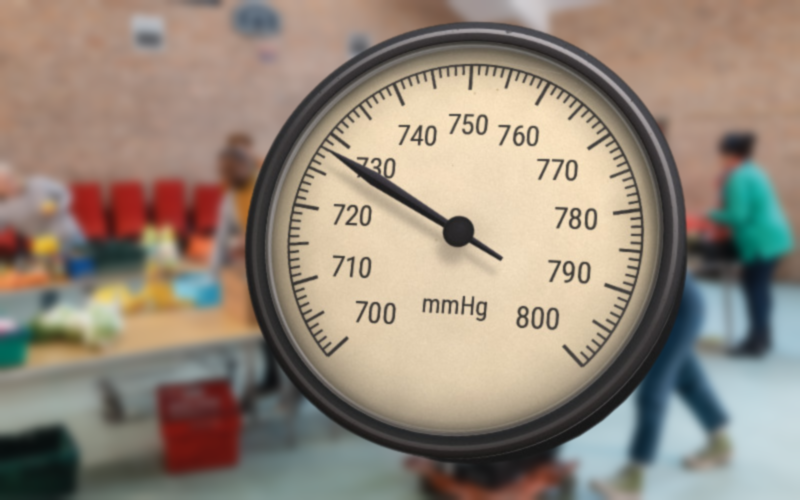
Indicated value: 728mmHg
